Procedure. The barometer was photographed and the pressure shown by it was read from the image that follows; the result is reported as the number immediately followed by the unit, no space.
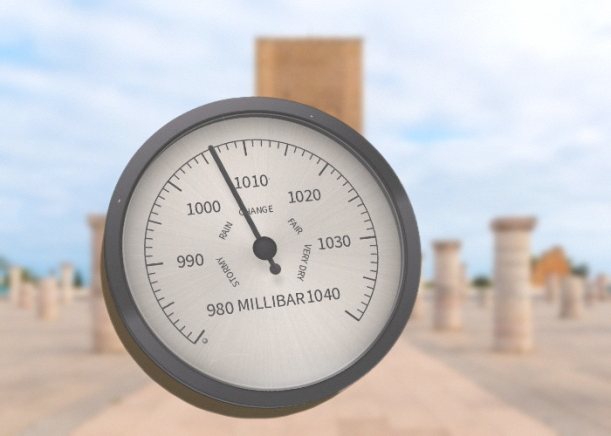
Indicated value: 1006mbar
